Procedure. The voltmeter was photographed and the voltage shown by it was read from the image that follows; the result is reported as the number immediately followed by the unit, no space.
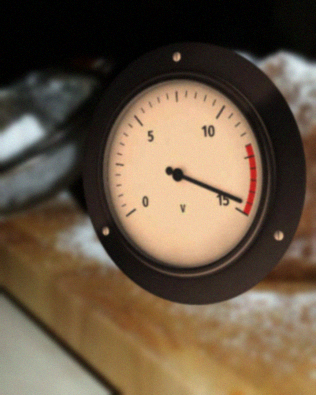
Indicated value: 14.5V
